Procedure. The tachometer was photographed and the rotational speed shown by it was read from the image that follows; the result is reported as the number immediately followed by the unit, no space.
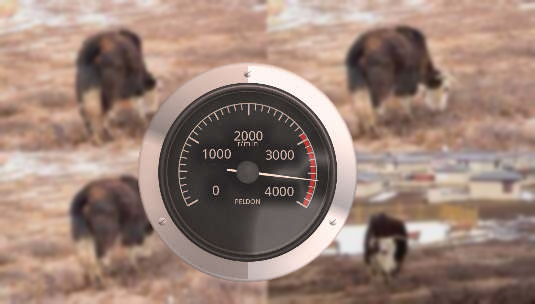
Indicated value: 3600rpm
